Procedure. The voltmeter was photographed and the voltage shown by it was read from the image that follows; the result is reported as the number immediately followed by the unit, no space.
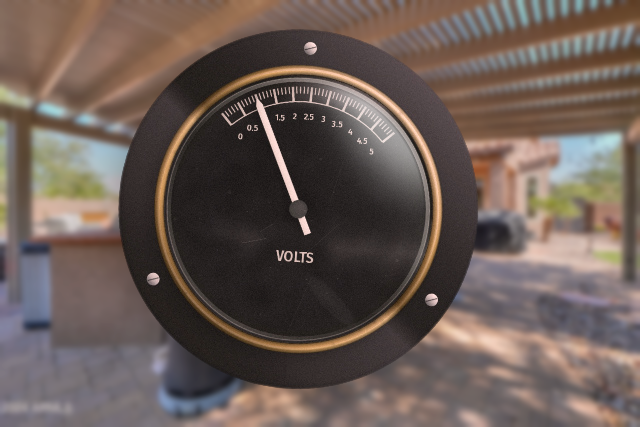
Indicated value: 1V
